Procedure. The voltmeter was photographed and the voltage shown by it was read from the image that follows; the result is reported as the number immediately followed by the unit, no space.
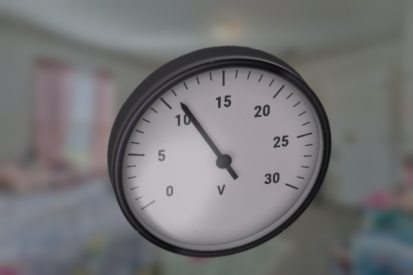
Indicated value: 11V
